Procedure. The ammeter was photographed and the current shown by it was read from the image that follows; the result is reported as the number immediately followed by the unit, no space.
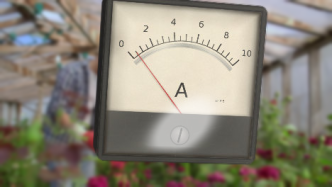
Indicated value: 0.5A
